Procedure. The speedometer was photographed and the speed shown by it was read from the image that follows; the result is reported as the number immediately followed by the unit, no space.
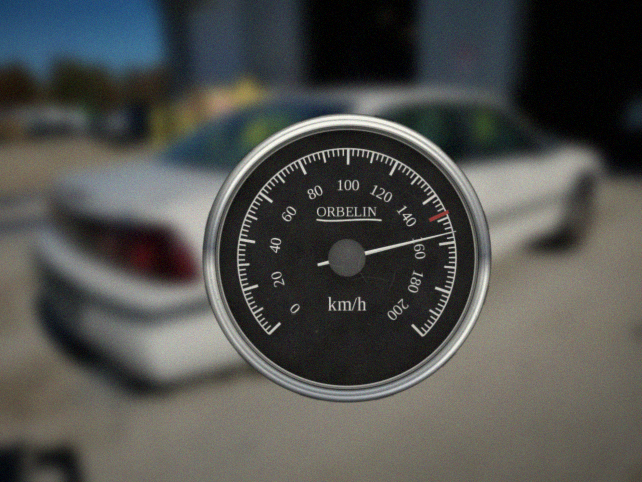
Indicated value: 156km/h
